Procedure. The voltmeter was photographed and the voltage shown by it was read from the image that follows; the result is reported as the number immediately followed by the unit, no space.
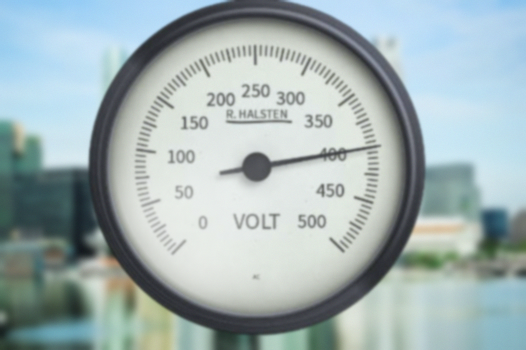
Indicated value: 400V
